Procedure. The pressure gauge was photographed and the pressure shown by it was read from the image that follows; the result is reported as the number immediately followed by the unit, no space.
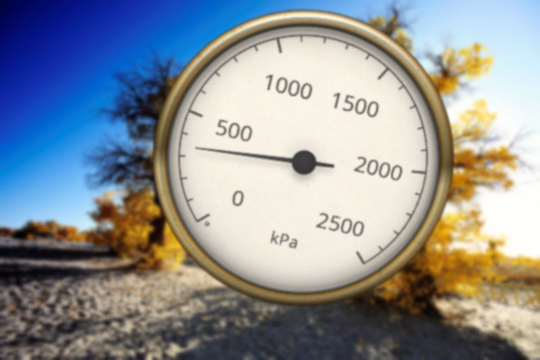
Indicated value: 350kPa
